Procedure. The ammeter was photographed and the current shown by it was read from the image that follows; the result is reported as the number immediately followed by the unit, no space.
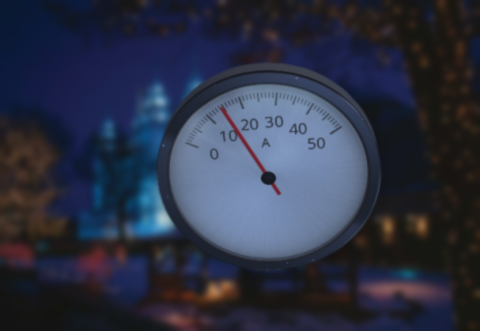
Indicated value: 15A
